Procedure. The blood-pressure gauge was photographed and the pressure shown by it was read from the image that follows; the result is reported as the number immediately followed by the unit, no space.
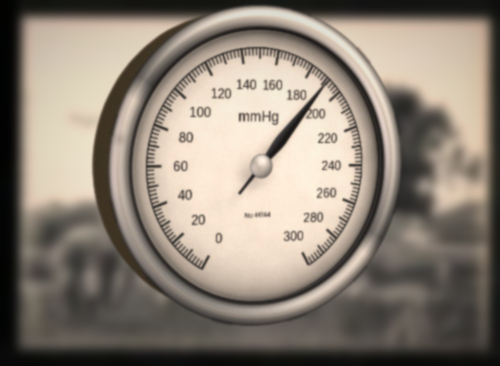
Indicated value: 190mmHg
